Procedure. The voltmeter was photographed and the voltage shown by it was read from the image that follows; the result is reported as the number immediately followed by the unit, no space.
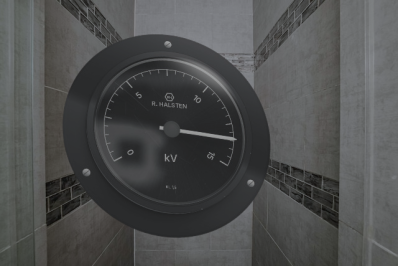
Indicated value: 13.5kV
